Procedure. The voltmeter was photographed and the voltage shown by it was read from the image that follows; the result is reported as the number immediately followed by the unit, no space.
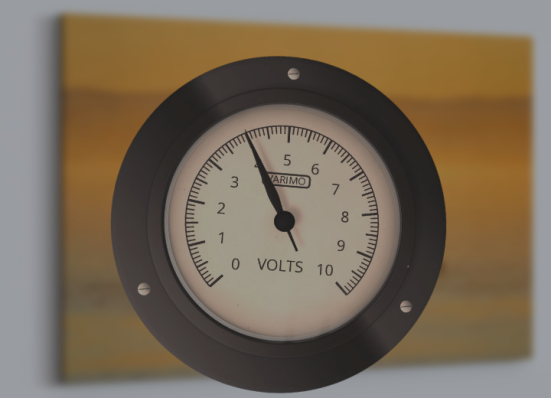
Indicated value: 4V
